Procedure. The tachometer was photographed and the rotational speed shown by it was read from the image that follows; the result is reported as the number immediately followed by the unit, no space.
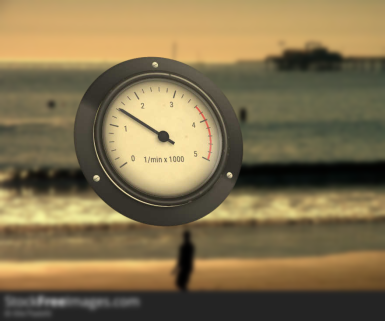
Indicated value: 1400rpm
